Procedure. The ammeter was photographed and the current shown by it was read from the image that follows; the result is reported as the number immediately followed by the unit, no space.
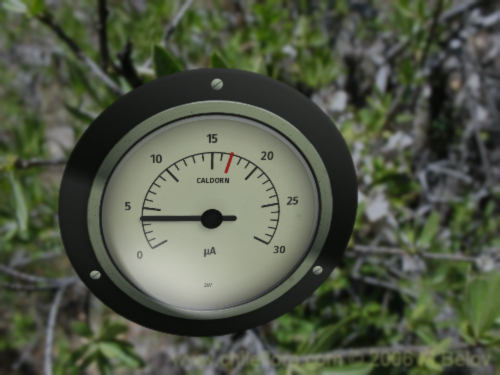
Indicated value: 4µA
